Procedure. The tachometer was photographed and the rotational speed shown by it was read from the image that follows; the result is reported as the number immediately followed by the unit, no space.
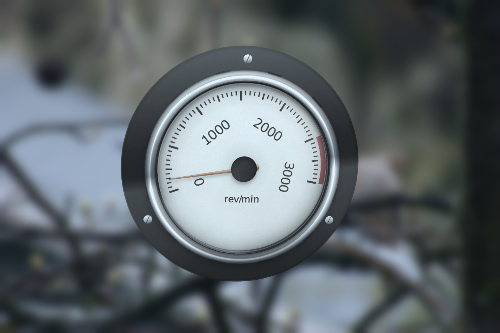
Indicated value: 150rpm
